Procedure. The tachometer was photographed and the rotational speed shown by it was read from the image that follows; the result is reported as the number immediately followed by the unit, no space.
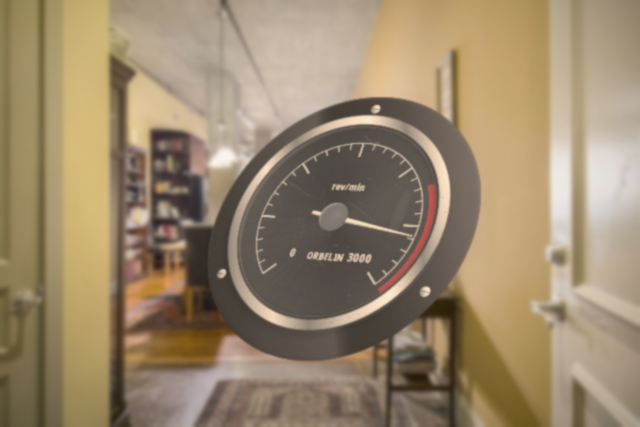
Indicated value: 2600rpm
